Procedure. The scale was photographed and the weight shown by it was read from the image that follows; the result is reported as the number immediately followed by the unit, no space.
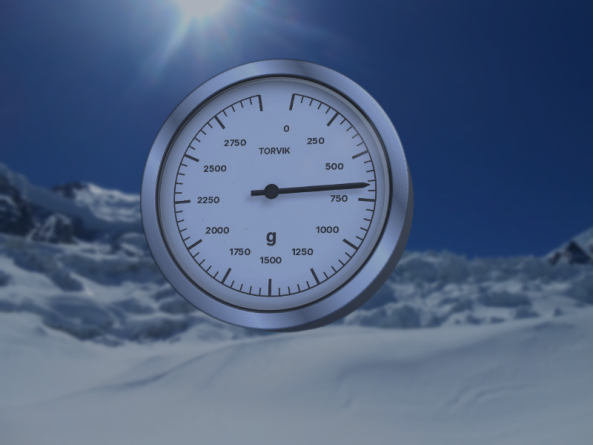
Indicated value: 675g
